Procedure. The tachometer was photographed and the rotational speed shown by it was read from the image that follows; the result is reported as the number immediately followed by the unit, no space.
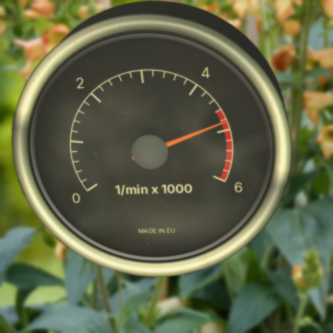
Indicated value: 4800rpm
